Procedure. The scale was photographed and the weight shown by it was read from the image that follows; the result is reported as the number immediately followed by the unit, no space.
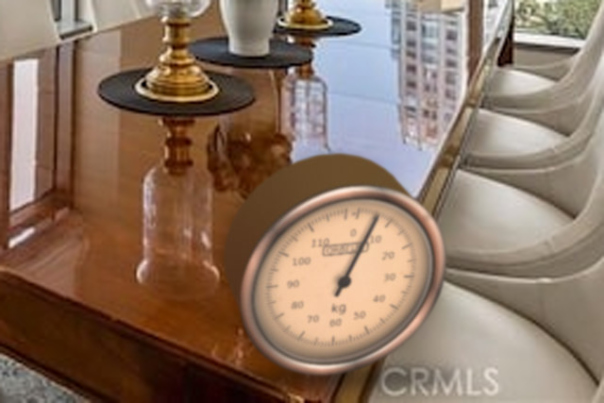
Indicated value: 5kg
